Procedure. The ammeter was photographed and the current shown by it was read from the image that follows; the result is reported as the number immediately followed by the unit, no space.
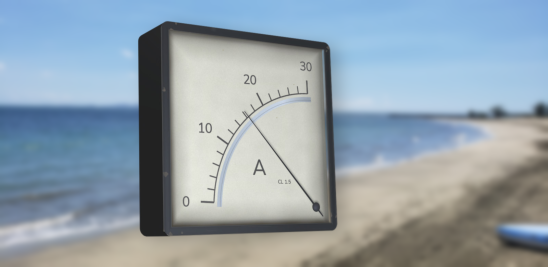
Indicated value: 16A
